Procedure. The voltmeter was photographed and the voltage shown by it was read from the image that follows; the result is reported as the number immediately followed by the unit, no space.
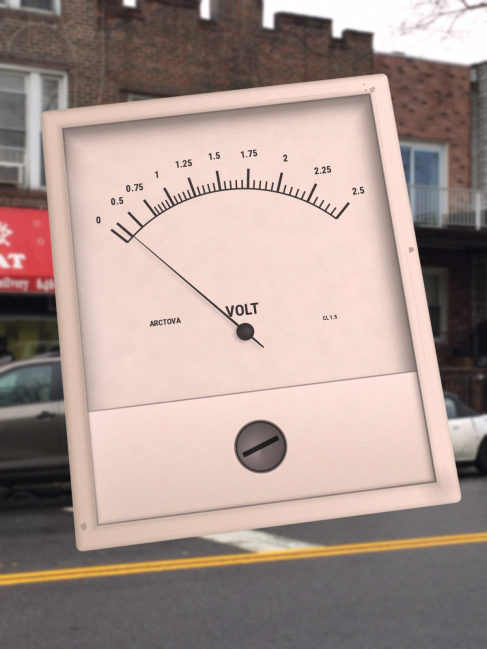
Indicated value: 0.25V
